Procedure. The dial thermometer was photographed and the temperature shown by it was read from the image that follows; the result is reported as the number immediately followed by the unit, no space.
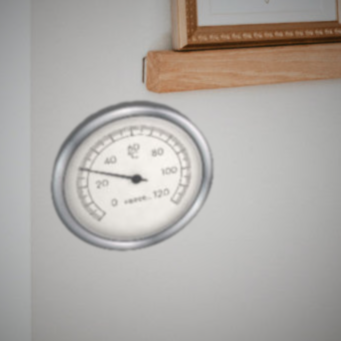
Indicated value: 30°C
